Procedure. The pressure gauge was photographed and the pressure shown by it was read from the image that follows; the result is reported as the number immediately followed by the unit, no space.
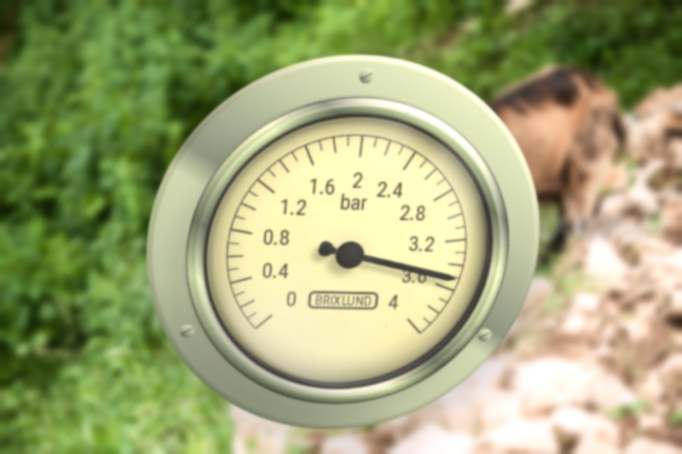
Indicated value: 3.5bar
